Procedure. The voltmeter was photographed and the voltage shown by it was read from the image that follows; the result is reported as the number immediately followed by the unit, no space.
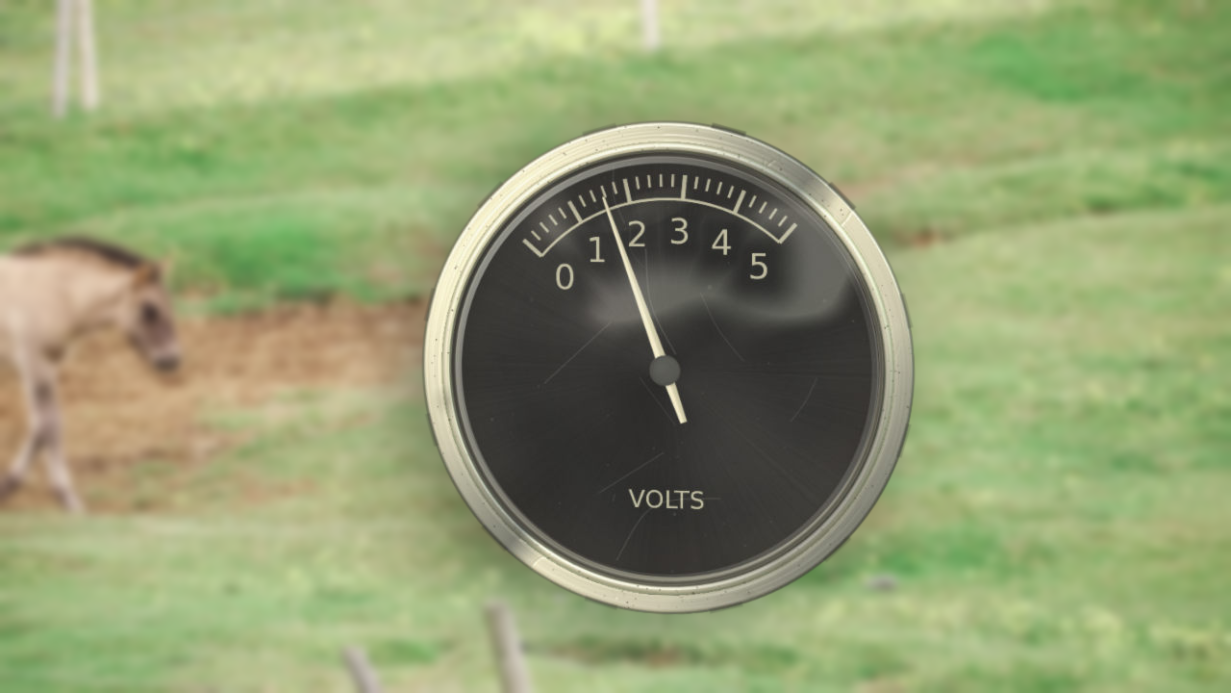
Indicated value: 1.6V
